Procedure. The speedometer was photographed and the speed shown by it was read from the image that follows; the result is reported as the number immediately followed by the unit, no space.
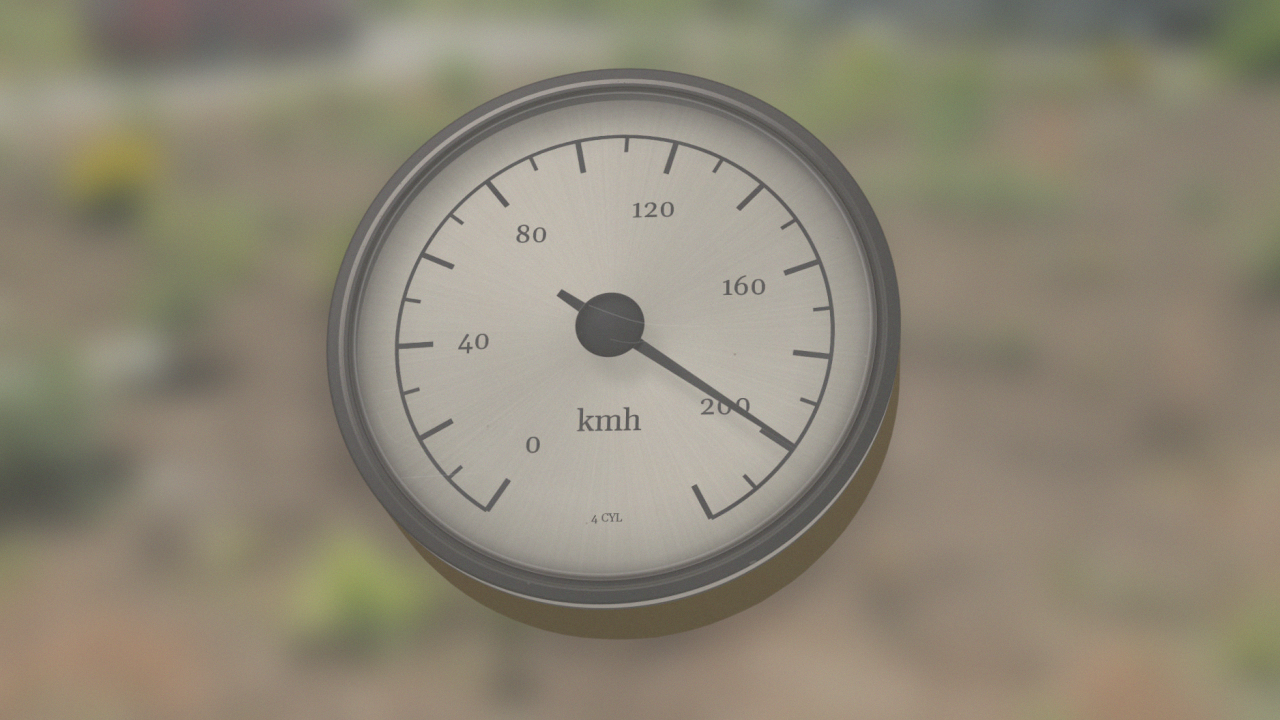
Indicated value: 200km/h
